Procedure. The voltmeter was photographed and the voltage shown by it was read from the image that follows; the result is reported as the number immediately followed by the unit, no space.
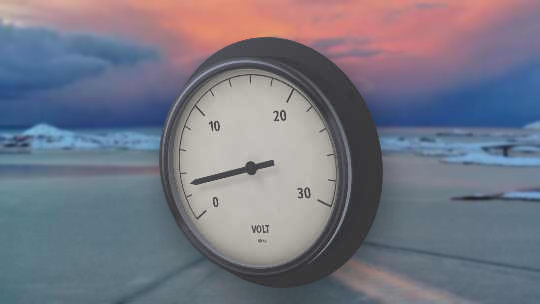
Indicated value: 3V
